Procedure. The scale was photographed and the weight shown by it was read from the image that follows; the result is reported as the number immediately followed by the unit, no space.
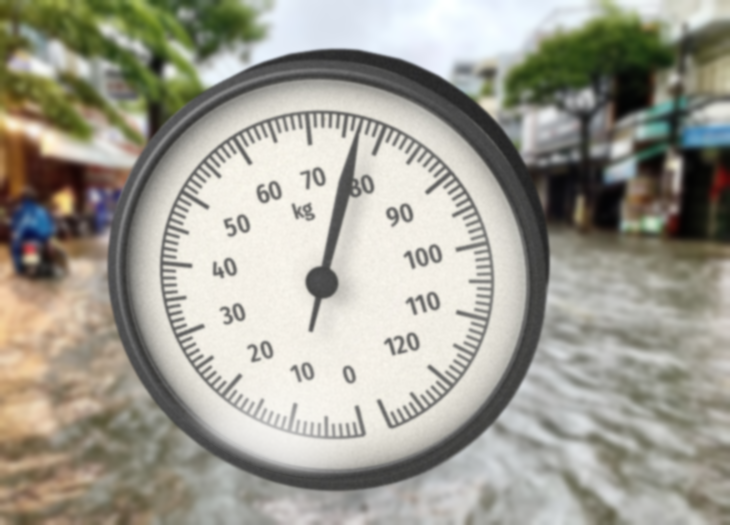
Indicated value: 77kg
